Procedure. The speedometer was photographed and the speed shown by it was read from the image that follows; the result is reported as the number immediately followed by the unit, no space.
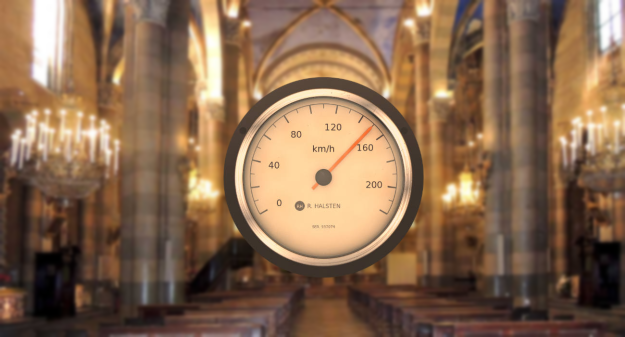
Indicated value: 150km/h
